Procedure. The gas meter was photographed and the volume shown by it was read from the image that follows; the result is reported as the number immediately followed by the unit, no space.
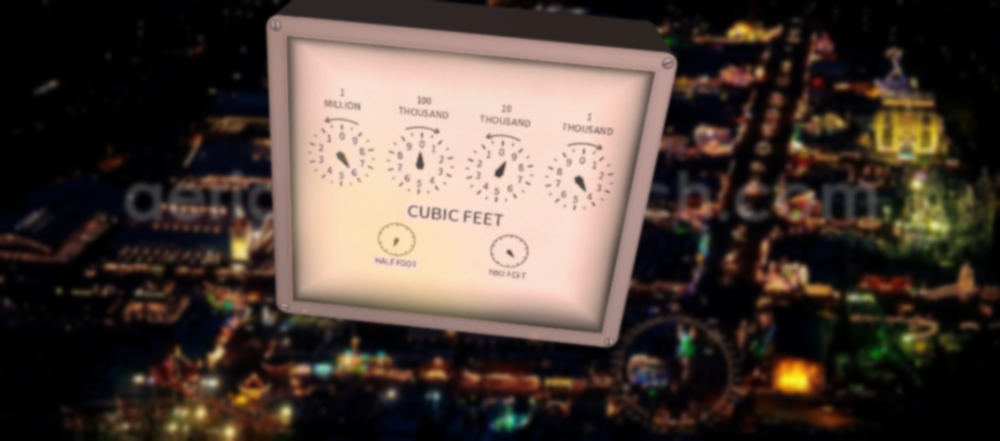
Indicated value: 599400ft³
